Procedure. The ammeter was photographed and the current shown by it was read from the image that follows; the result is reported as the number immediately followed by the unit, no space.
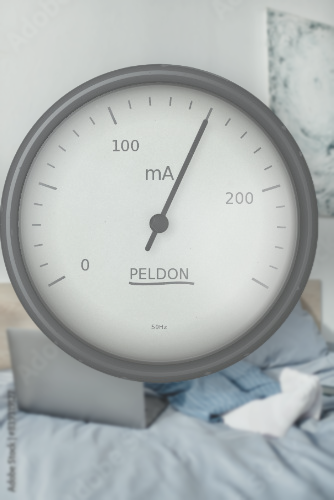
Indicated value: 150mA
